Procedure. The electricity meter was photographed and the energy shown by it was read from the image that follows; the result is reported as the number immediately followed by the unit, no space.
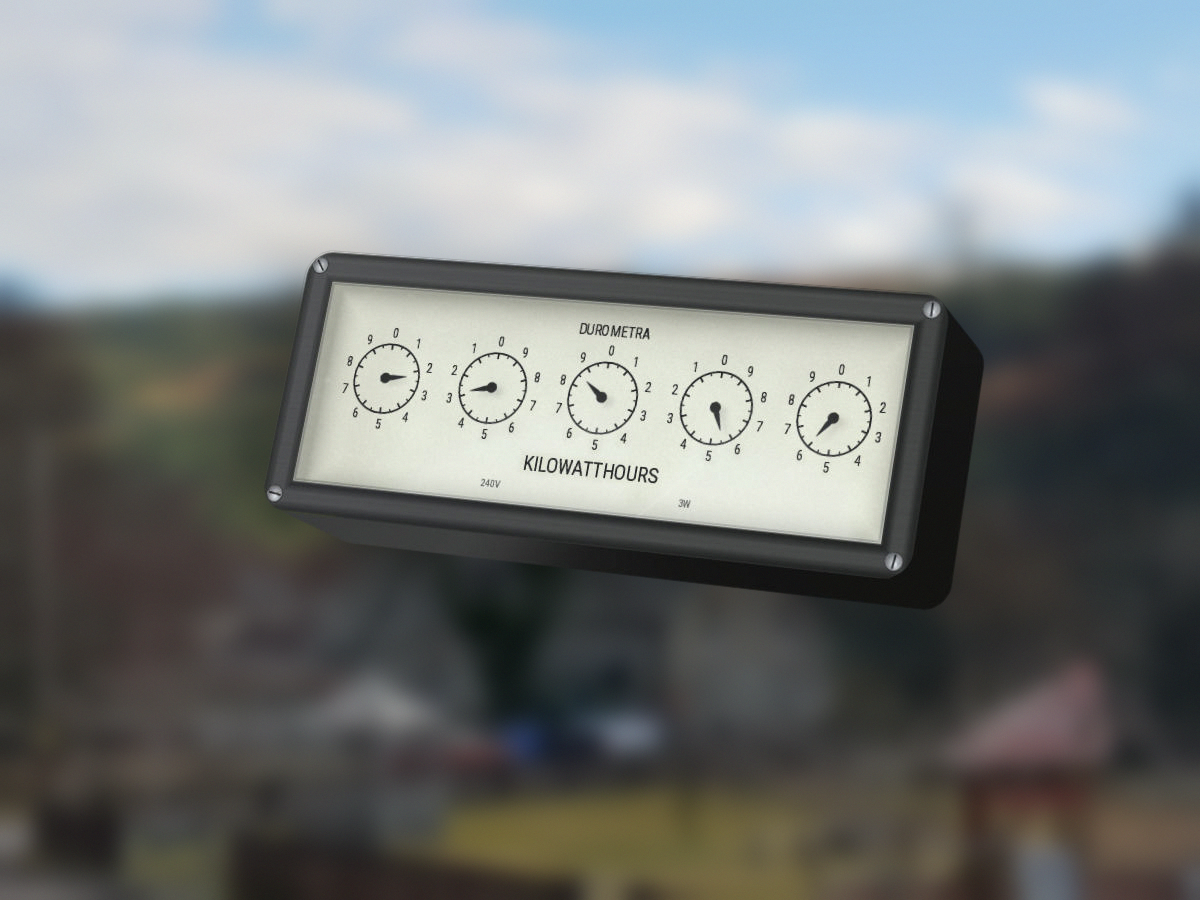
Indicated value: 22856kWh
